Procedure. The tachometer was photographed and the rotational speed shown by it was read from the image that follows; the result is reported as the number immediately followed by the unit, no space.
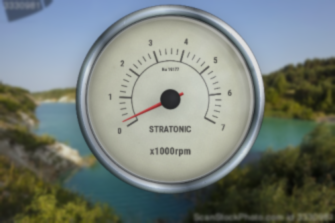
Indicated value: 200rpm
